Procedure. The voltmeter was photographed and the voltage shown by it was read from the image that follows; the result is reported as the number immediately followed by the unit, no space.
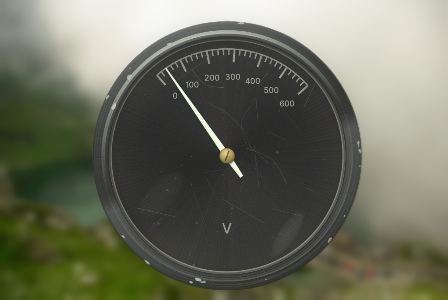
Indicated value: 40V
